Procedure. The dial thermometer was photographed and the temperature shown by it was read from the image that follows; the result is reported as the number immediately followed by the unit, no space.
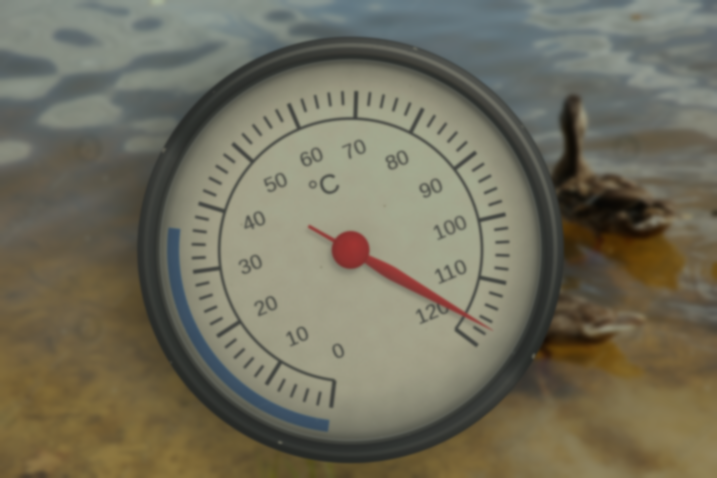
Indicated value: 117°C
